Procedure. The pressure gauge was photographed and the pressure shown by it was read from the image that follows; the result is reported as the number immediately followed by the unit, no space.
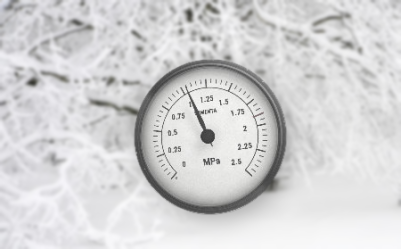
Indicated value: 1.05MPa
